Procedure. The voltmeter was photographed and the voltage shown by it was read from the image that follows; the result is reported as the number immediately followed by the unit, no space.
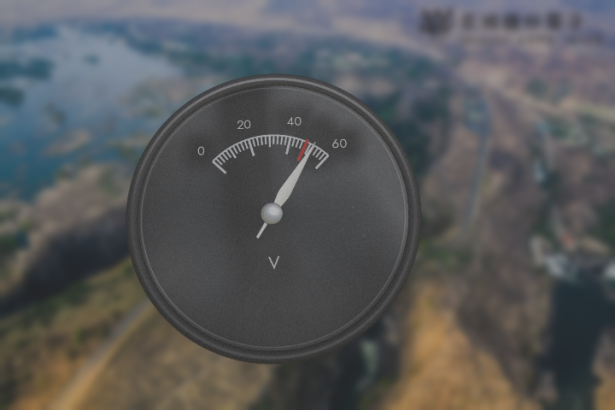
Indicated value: 52V
